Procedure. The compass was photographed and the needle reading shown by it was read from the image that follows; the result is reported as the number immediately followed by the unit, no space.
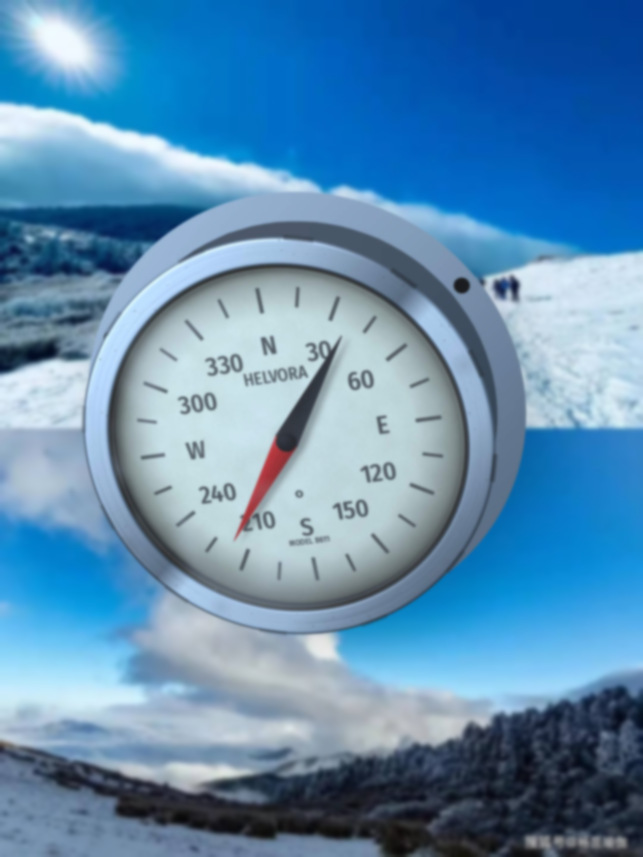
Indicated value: 217.5°
